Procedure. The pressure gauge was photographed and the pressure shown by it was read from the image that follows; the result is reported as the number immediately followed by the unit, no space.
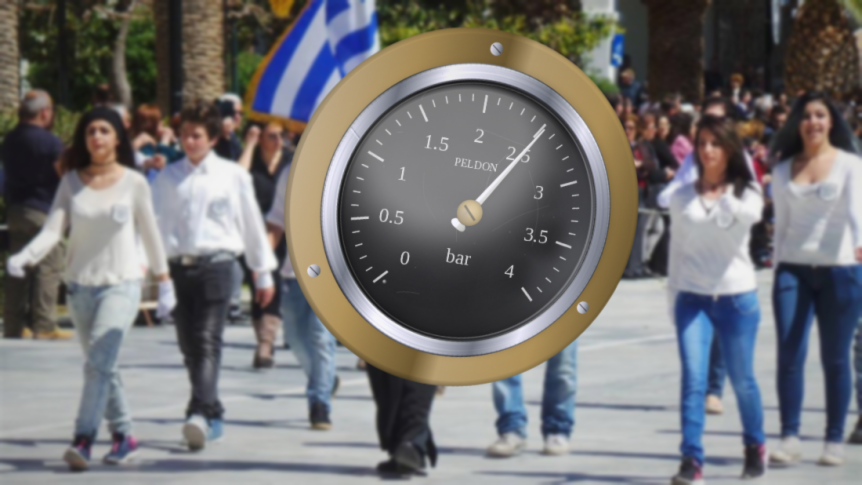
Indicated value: 2.5bar
